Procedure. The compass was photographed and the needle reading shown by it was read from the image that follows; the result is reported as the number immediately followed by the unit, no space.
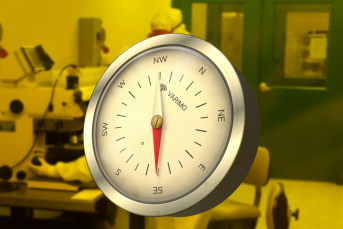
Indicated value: 135°
